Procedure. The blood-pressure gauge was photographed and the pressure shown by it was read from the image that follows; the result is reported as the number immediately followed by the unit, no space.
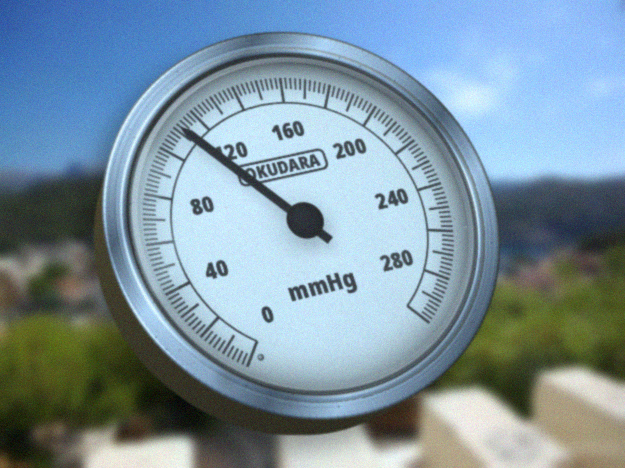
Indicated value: 110mmHg
